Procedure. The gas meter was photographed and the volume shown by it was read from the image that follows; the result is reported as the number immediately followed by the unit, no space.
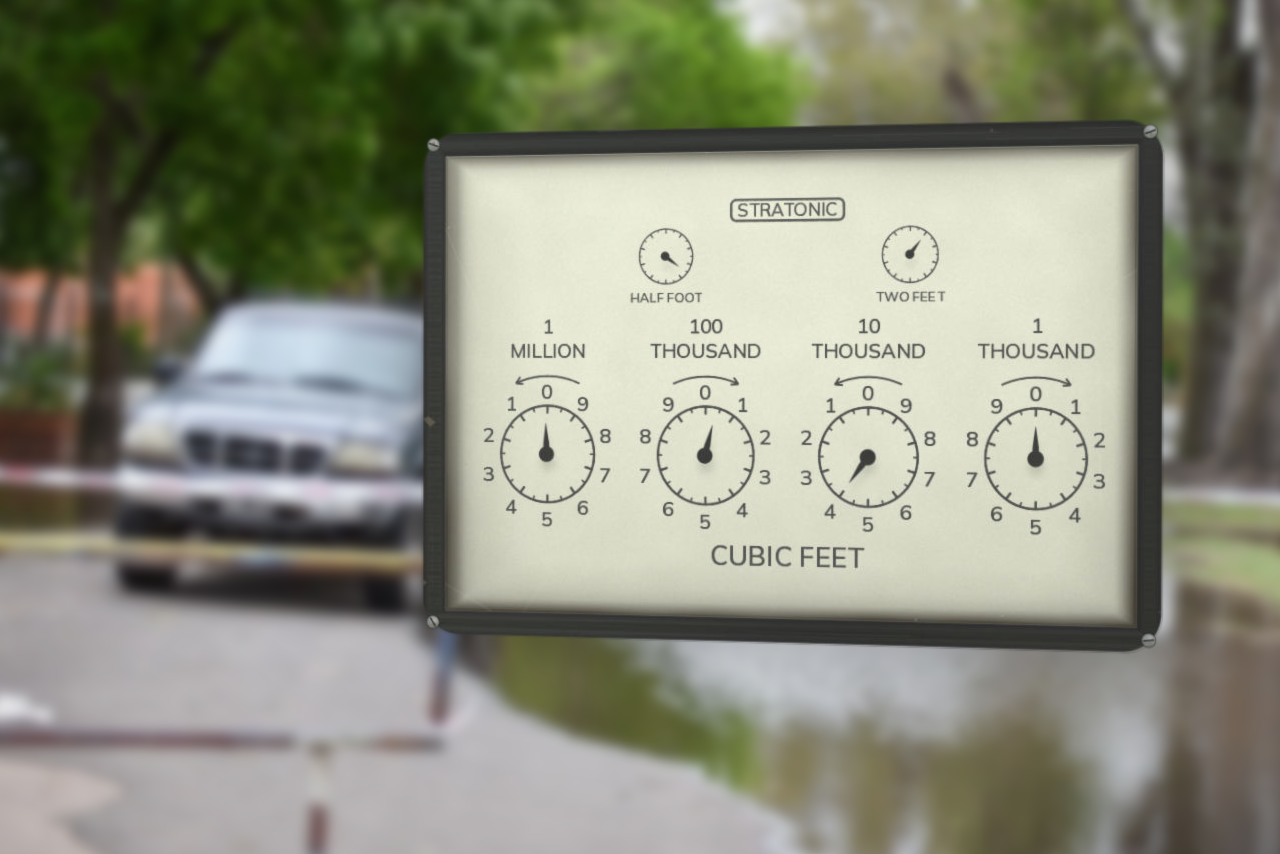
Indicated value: 4000ft³
